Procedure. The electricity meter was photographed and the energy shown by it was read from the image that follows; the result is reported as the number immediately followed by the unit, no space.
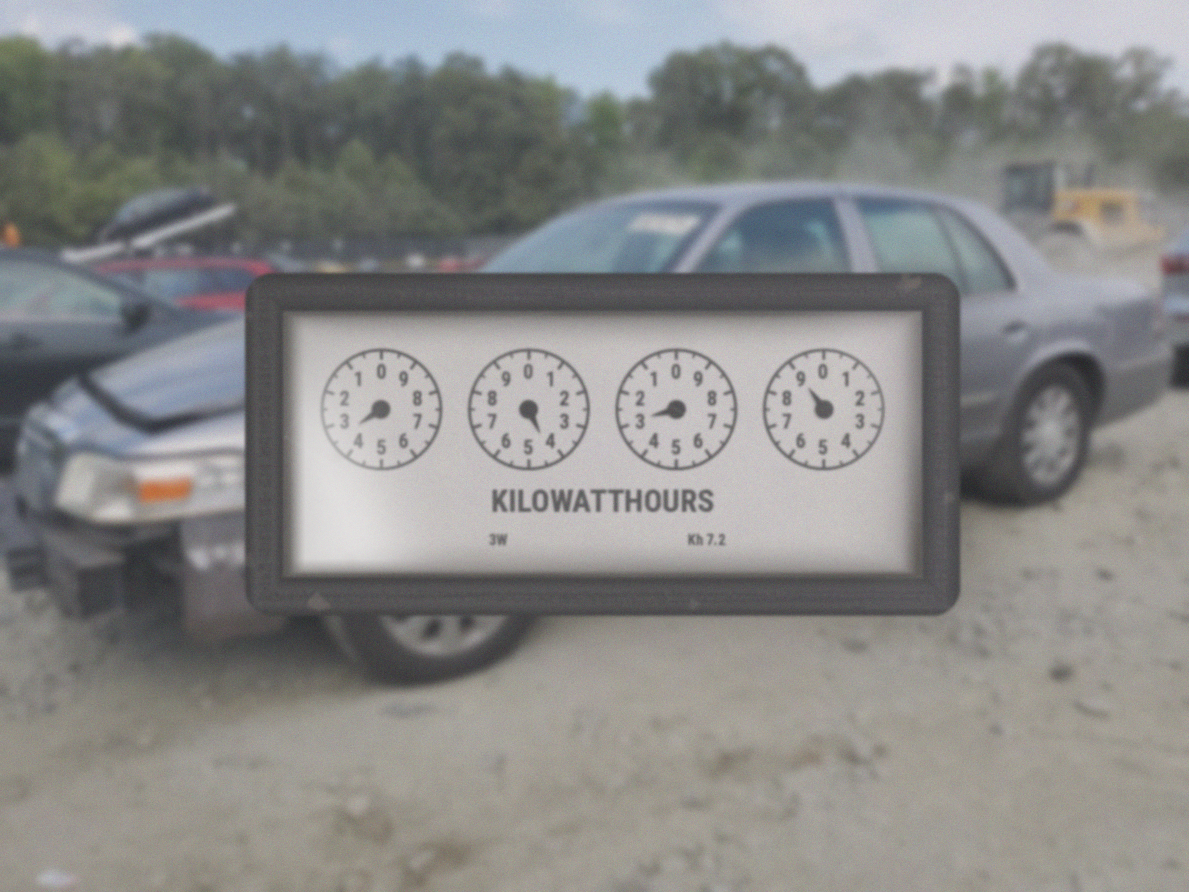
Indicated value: 3429kWh
